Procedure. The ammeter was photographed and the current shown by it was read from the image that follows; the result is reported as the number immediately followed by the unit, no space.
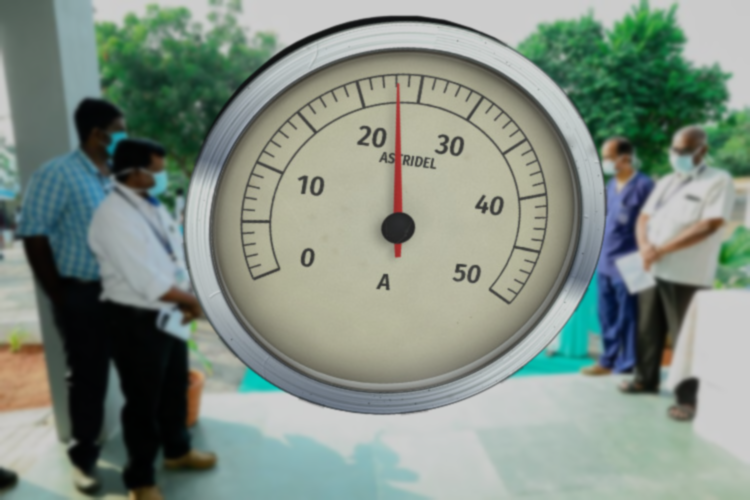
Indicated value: 23A
